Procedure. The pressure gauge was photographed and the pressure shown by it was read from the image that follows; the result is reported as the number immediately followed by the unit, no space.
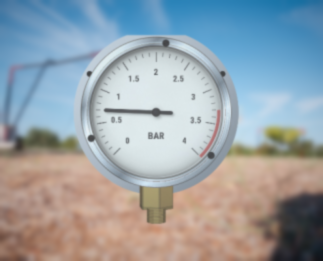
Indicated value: 0.7bar
